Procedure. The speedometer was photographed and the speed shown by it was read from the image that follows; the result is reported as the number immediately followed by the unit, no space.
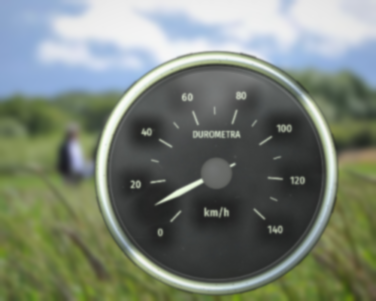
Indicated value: 10km/h
